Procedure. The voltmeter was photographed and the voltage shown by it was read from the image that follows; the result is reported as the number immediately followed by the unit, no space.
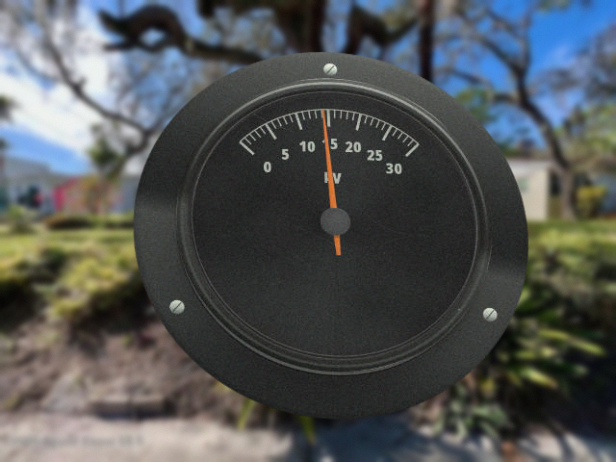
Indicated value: 14kV
